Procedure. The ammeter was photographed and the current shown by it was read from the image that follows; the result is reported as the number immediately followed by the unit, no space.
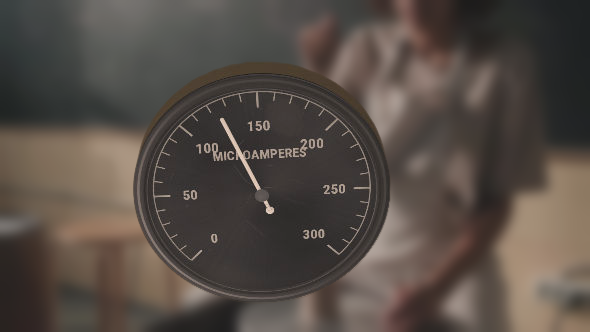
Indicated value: 125µA
